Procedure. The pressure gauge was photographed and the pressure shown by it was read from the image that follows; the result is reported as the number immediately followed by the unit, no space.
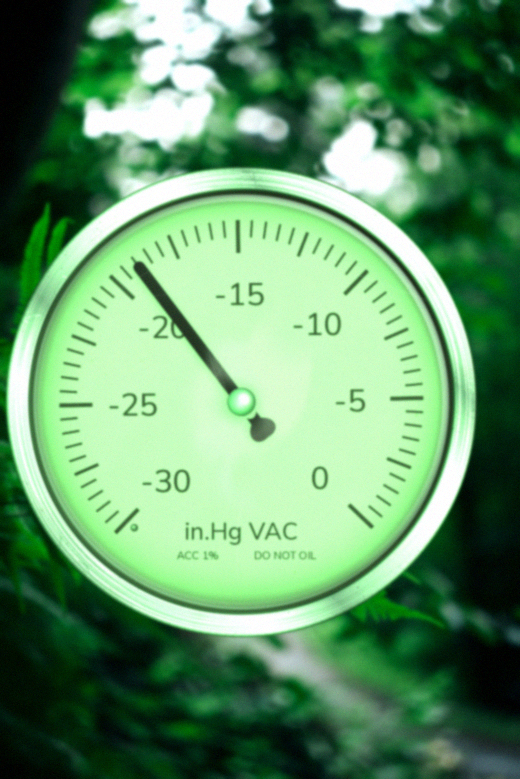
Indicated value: -19inHg
